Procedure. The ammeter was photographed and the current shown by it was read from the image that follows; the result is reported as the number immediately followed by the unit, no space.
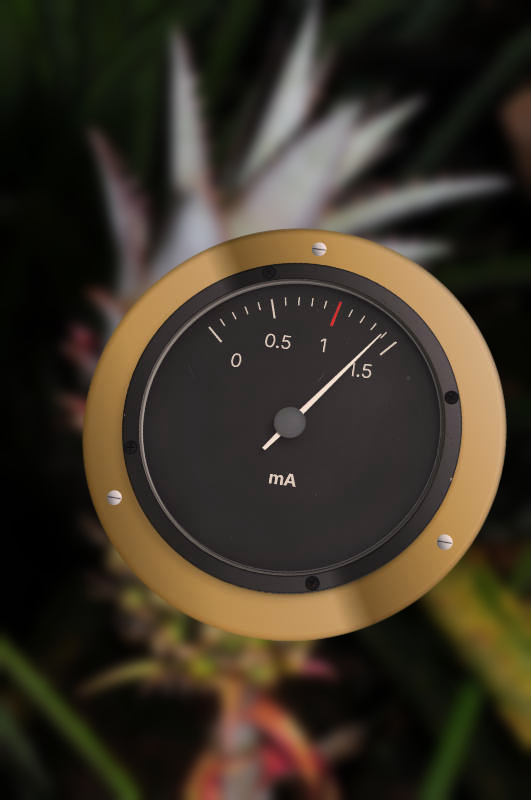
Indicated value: 1.4mA
